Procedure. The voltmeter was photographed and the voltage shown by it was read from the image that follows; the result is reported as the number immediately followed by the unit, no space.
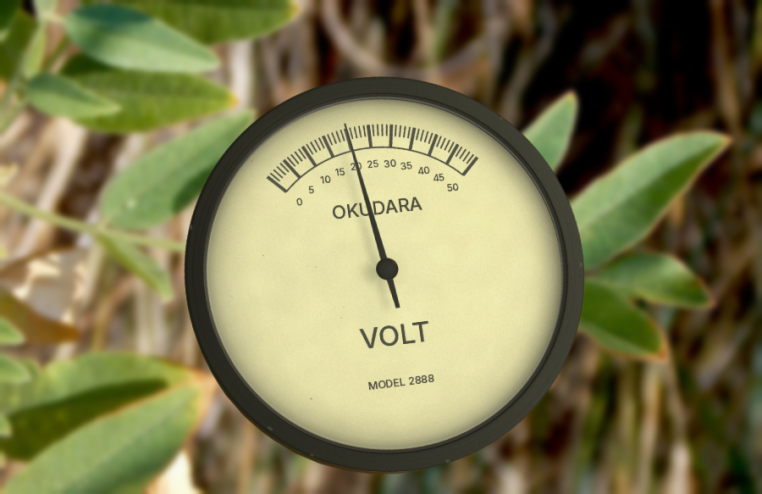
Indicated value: 20V
